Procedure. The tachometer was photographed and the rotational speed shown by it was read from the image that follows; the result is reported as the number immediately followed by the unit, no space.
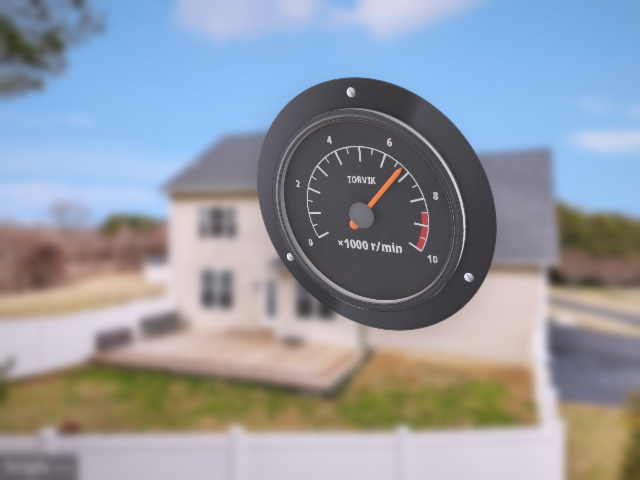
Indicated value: 6750rpm
